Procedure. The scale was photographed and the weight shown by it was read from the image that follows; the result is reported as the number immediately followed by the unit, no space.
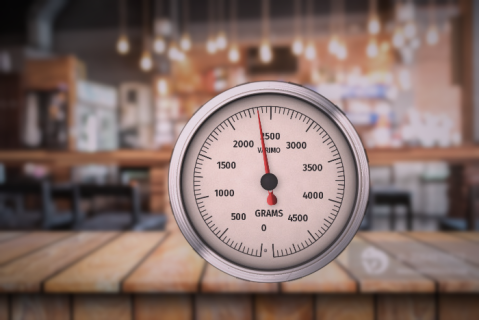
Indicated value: 2350g
